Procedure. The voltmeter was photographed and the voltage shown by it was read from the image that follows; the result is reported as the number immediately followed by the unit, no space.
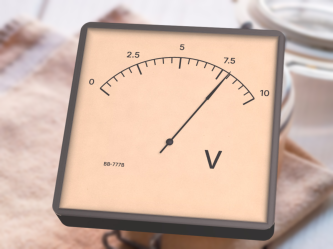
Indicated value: 8V
